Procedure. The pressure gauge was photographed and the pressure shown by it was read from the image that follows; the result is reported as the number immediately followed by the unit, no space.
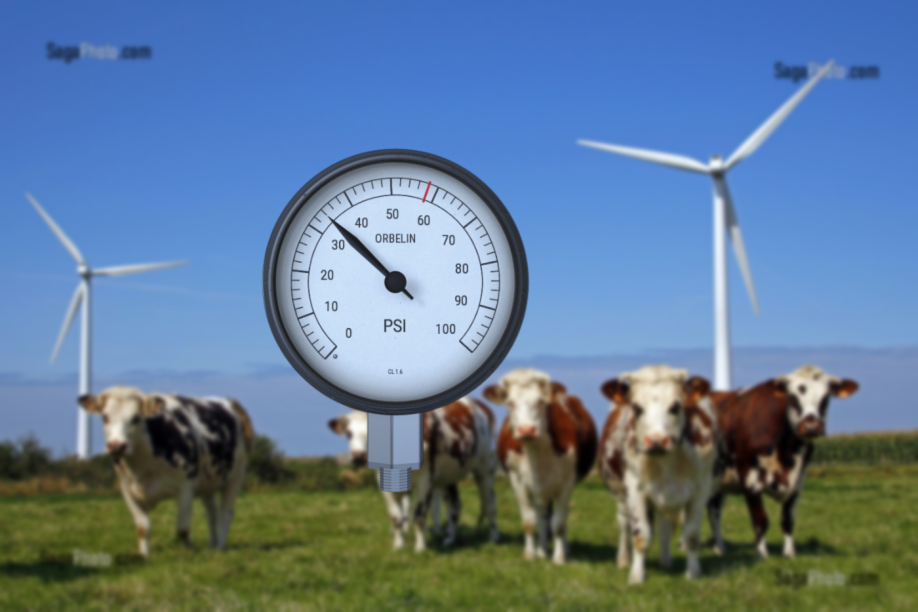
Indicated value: 34psi
